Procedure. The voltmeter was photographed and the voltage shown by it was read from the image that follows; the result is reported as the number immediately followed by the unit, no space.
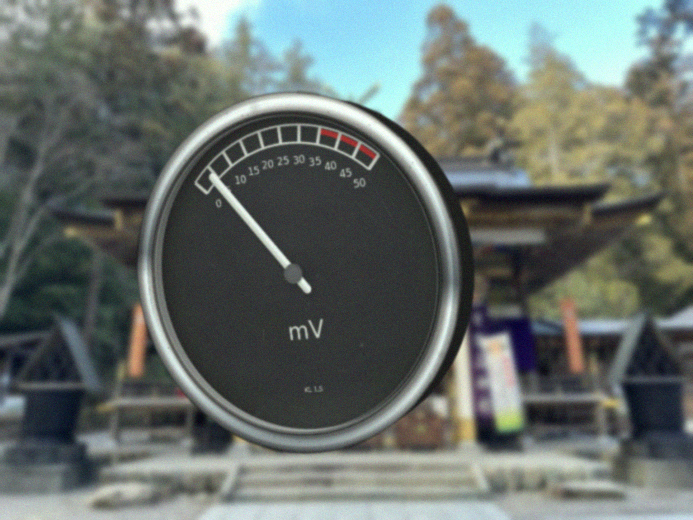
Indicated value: 5mV
